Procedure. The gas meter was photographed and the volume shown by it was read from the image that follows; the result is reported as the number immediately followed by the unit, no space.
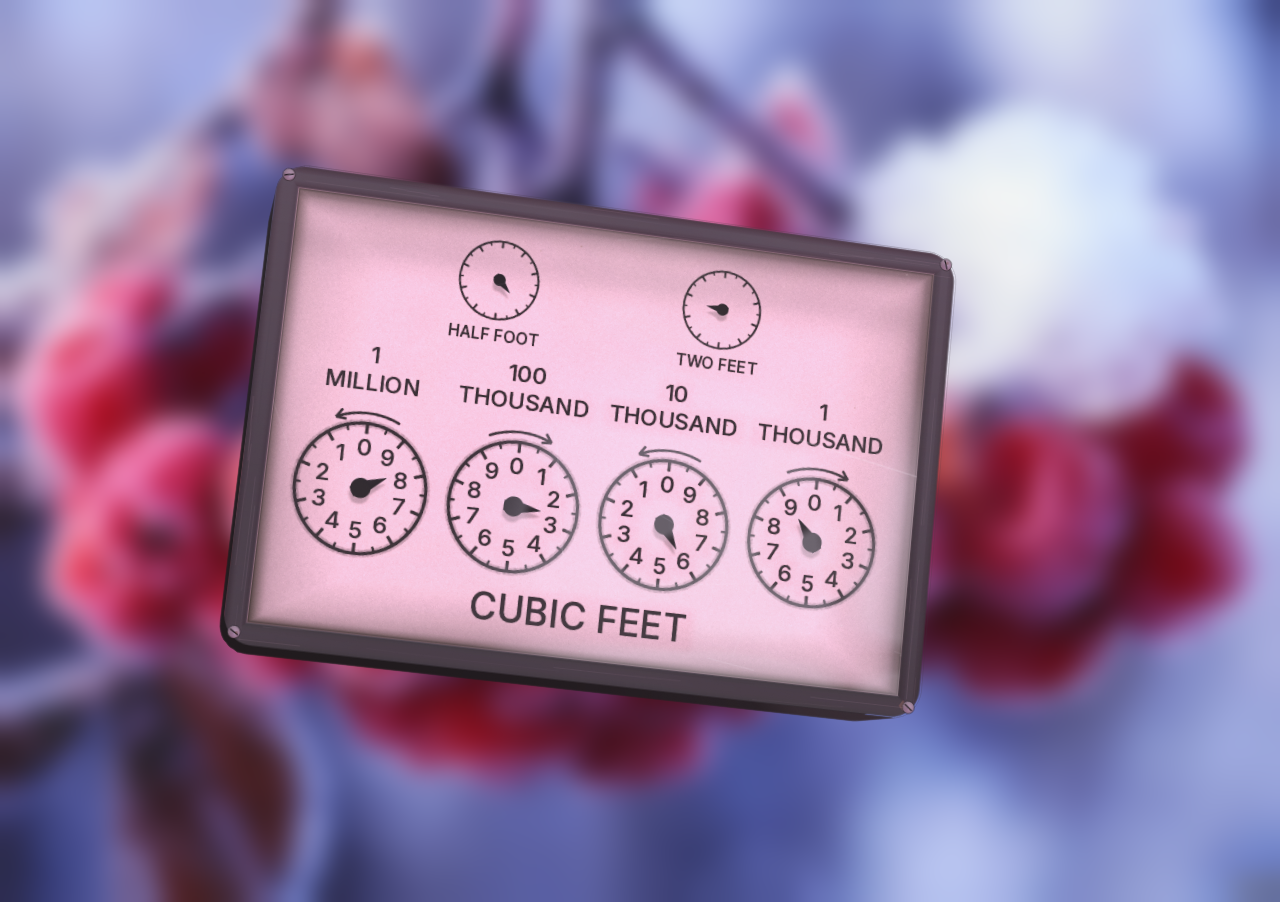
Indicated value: 825900ft³
